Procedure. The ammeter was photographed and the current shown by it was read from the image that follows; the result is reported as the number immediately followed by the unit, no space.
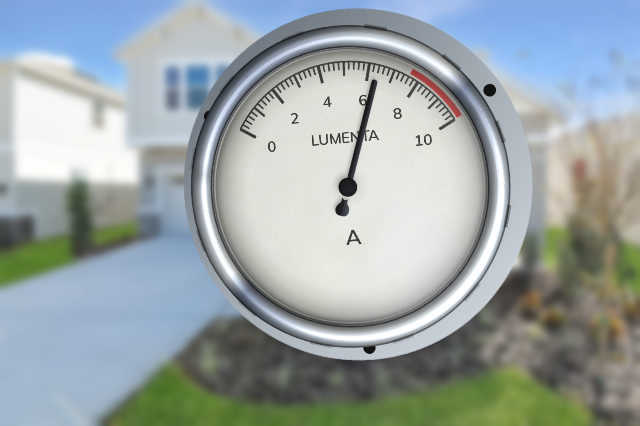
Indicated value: 6.4A
